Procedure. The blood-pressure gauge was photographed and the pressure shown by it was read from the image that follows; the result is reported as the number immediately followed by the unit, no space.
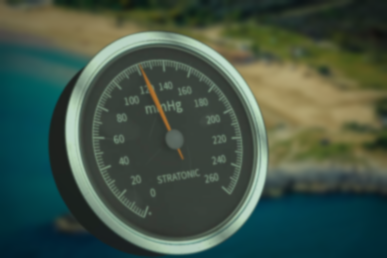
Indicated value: 120mmHg
